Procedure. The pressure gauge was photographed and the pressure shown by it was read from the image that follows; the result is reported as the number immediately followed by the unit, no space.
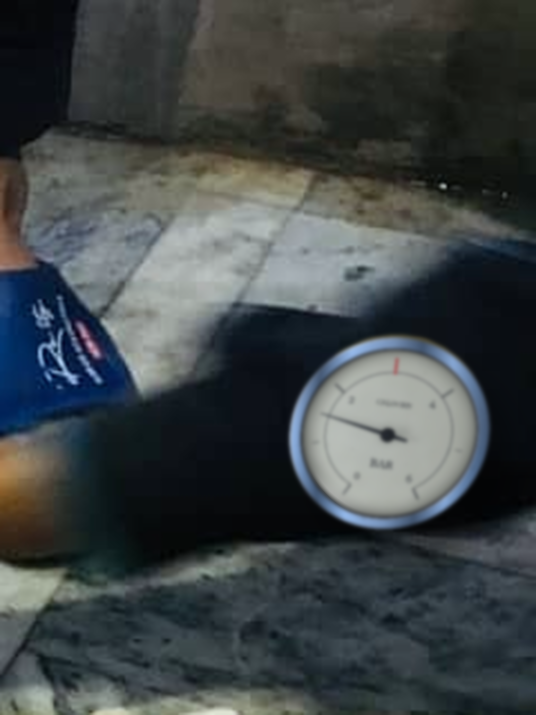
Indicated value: 1.5bar
